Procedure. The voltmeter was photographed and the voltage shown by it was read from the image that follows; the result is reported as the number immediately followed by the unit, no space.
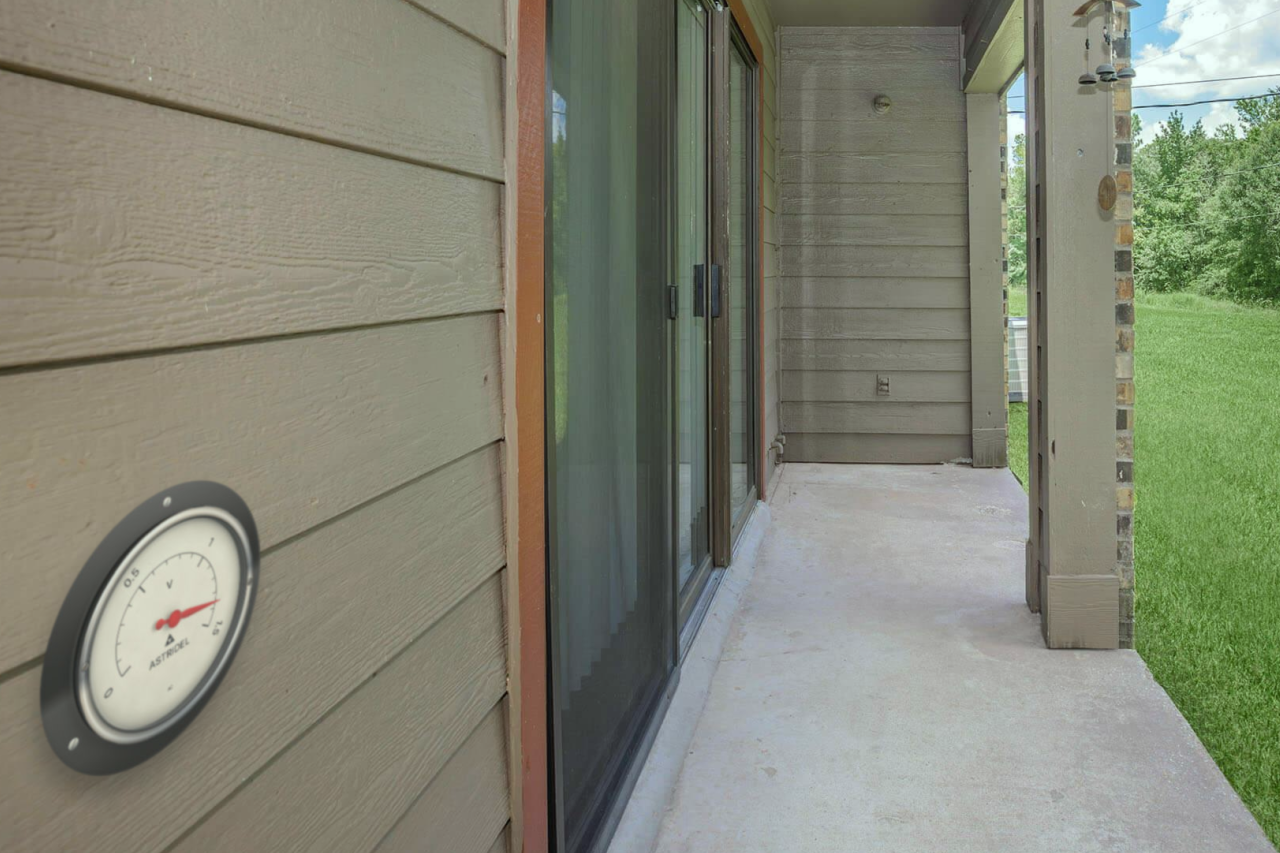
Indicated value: 1.35V
